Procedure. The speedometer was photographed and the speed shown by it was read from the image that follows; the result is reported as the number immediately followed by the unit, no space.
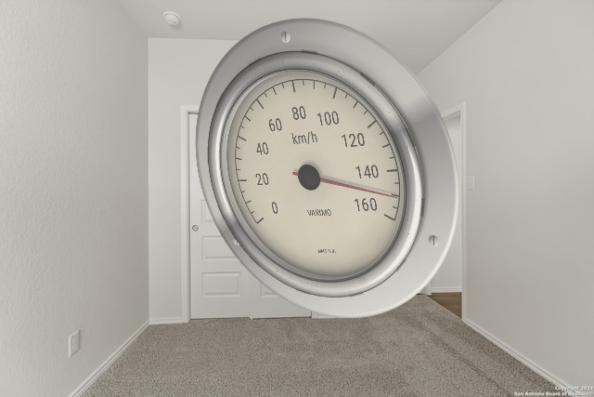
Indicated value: 150km/h
